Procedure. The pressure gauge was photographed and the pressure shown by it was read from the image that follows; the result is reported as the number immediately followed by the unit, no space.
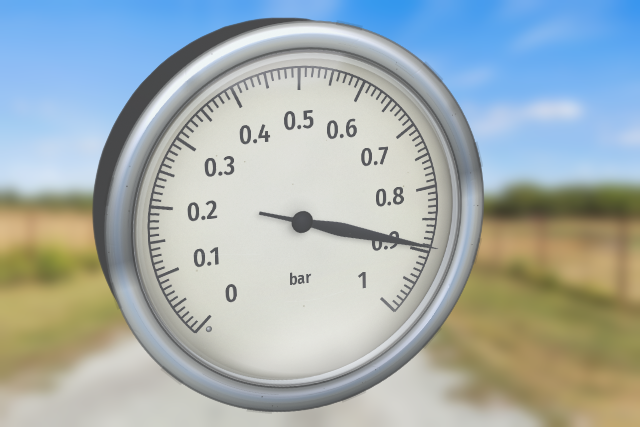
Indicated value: 0.89bar
